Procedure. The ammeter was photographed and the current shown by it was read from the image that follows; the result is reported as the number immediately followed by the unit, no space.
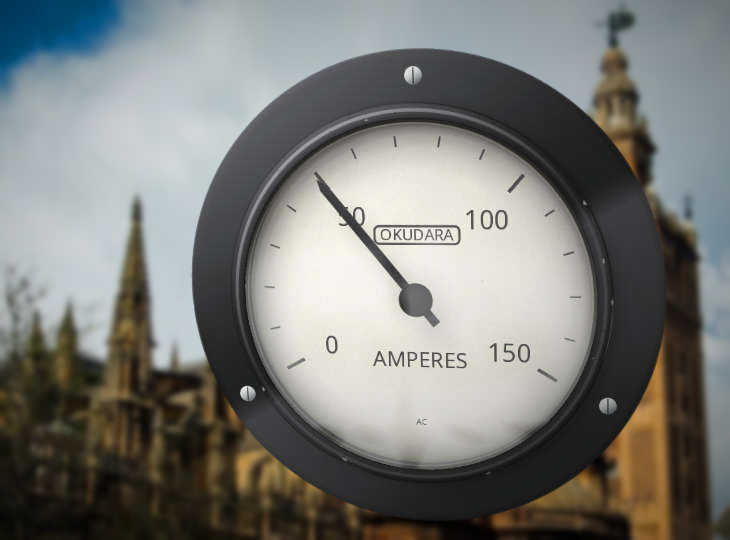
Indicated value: 50A
